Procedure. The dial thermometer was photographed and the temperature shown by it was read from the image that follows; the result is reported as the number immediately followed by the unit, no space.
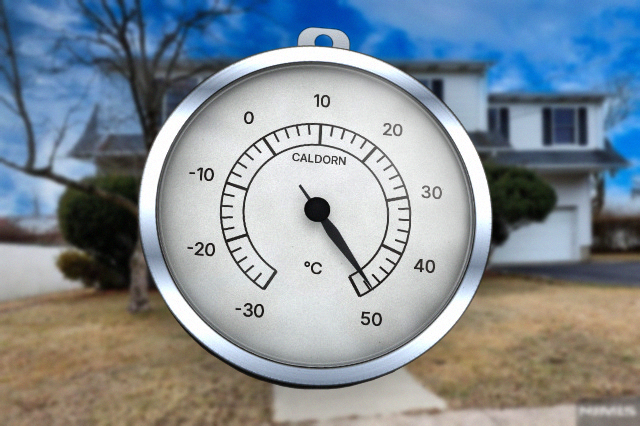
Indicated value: 48°C
